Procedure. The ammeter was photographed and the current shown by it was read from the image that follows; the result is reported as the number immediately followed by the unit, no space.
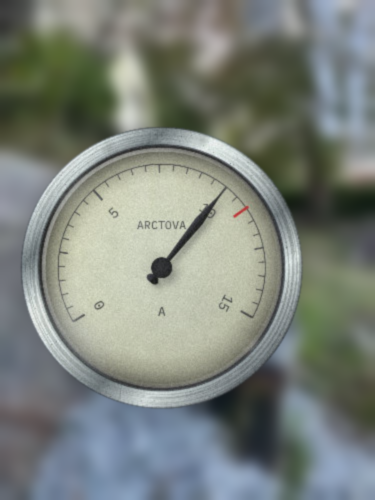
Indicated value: 10A
